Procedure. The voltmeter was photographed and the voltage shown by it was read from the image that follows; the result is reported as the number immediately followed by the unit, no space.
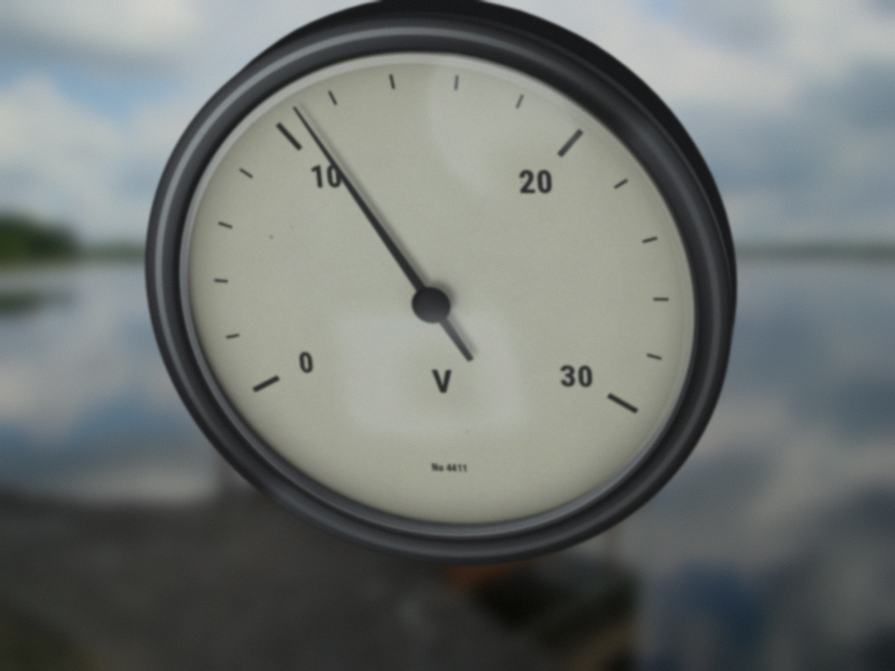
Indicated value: 11V
